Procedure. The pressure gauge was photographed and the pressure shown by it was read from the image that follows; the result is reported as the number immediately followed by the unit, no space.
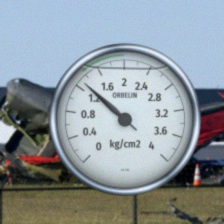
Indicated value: 1.3kg/cm²
